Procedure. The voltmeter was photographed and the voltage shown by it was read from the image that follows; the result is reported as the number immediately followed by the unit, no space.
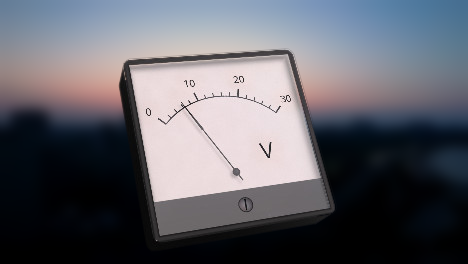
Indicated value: 6V
